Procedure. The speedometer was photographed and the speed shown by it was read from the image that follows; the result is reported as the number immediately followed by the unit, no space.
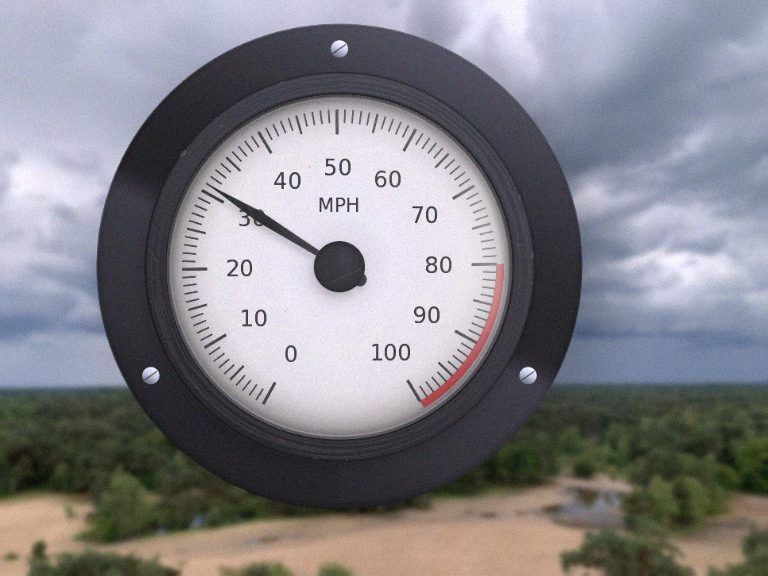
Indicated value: 31mph
